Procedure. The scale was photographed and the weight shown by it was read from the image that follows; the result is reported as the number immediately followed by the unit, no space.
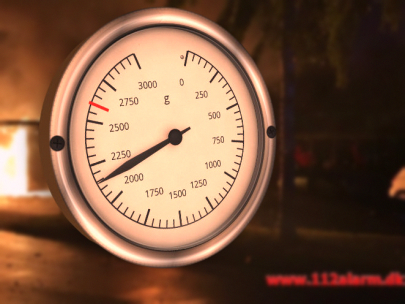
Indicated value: 2150g
